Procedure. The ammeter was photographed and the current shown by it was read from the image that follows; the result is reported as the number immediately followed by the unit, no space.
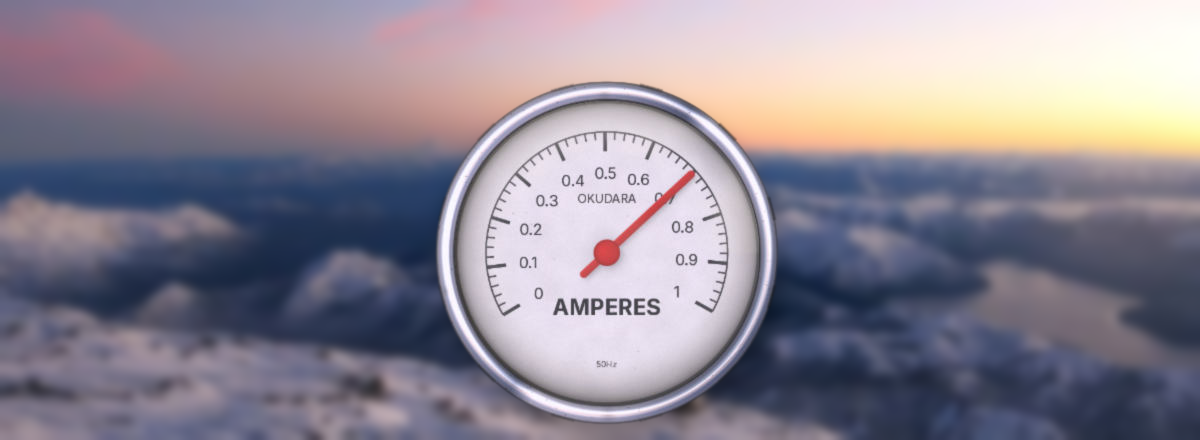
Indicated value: 0.7A
